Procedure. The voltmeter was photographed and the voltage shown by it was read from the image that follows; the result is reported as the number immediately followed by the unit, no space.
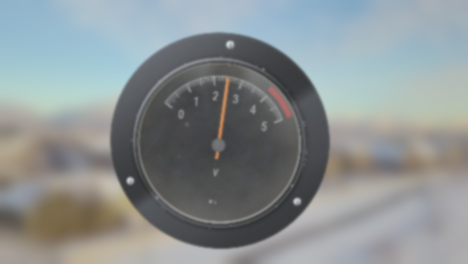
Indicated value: 2.5V
